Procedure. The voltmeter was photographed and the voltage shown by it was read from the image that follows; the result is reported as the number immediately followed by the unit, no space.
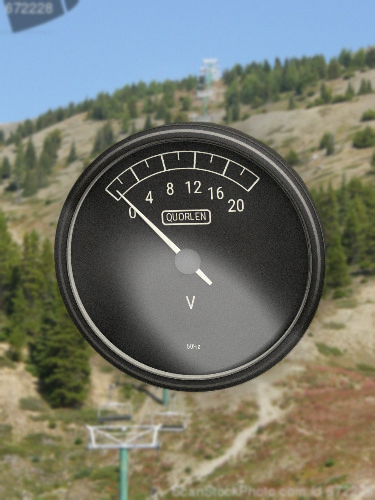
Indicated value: 1V
